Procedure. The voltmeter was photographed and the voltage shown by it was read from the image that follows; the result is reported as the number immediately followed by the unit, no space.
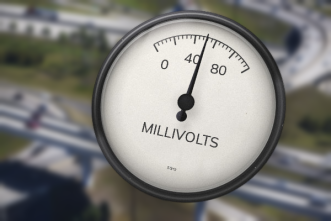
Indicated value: 52mV
